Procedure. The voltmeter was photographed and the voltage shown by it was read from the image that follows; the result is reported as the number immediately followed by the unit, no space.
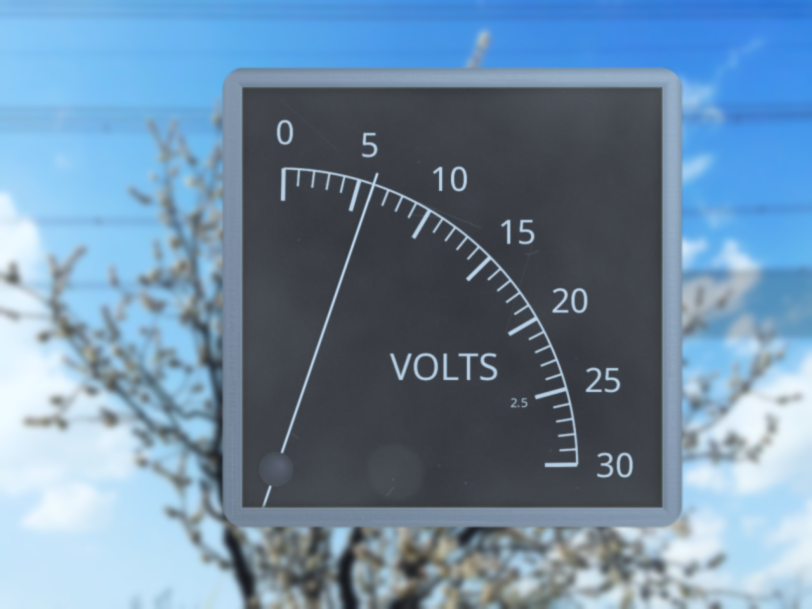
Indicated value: 6V
